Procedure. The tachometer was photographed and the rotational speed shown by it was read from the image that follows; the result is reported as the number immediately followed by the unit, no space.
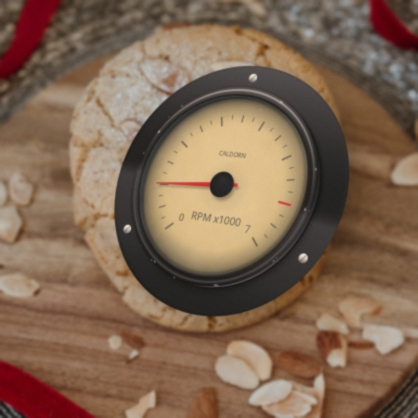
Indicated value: 1000rpm
